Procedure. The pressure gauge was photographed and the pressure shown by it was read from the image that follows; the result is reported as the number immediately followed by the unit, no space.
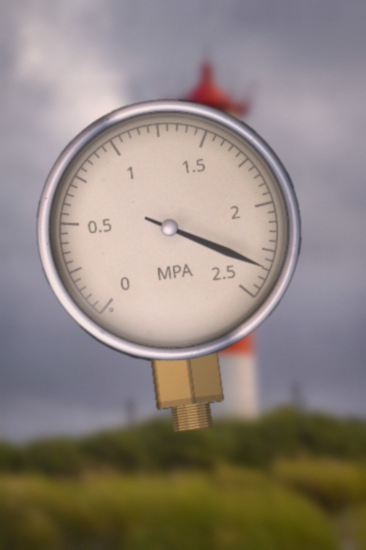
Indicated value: 2.35MPa
